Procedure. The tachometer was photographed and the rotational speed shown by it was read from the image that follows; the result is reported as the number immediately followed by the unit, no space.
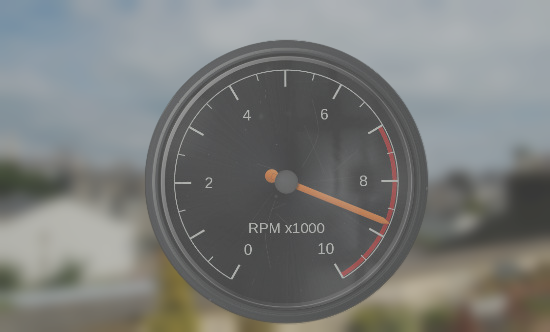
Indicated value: 8750rpm
